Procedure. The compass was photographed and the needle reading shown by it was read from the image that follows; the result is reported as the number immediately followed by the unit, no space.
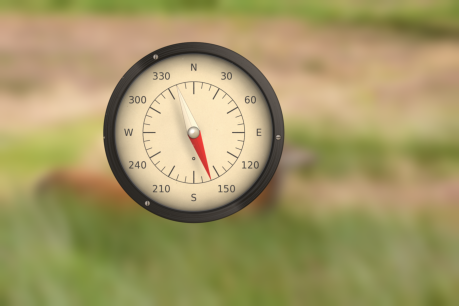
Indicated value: 160°
